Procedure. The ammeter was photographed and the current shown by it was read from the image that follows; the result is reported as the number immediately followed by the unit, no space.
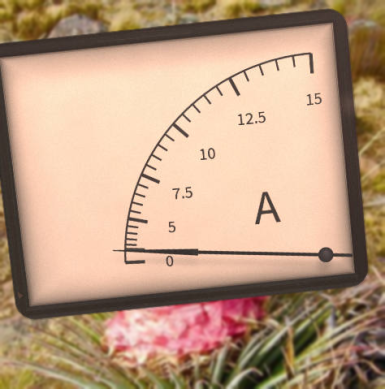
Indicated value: 2.5A
